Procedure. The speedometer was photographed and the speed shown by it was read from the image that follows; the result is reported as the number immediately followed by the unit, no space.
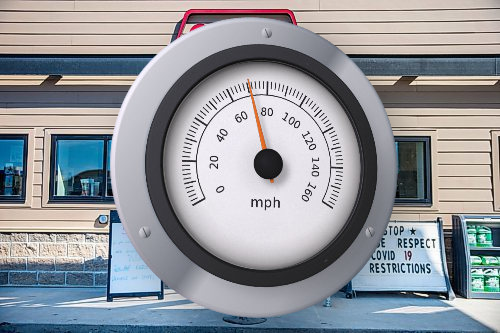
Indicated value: 70mph
